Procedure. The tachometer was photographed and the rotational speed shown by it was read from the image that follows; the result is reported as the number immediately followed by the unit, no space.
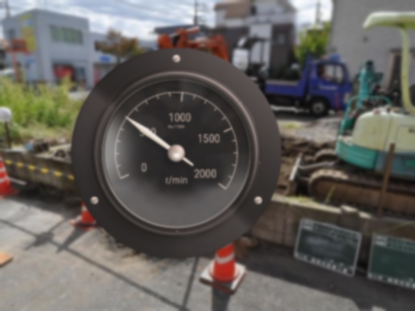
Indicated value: 500rpm
